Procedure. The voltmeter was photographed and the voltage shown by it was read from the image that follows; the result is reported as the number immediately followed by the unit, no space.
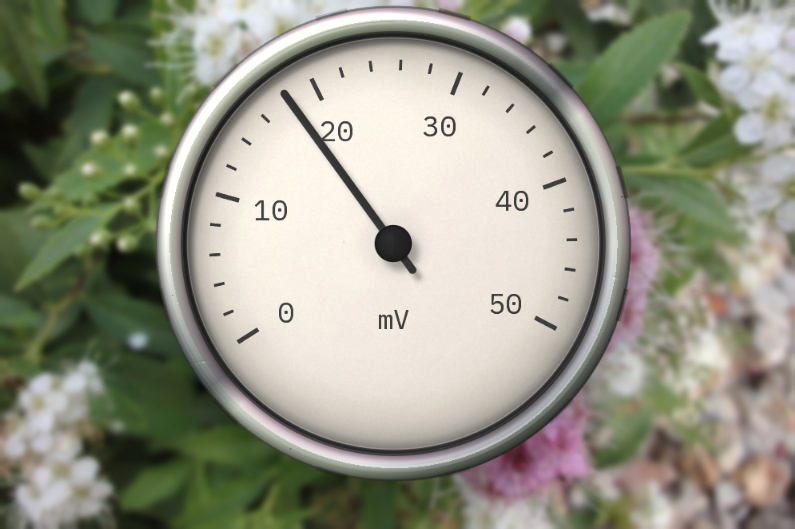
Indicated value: 18mV
